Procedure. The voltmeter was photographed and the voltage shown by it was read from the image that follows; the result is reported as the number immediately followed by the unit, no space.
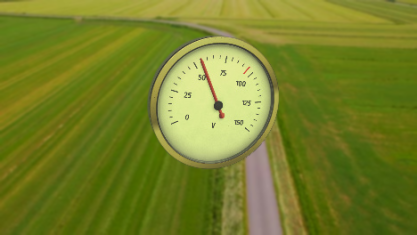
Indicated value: 55V
